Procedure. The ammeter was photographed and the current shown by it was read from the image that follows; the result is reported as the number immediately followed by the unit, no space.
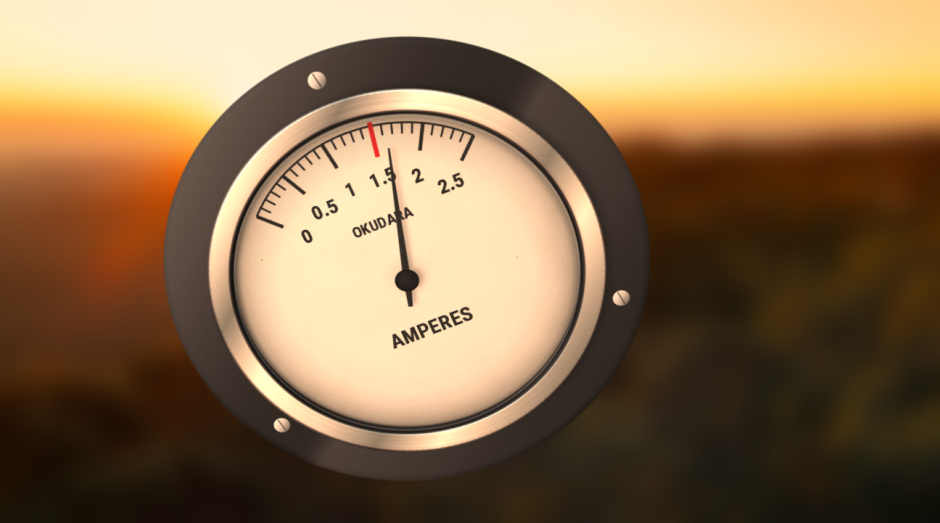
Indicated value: 1.65A
